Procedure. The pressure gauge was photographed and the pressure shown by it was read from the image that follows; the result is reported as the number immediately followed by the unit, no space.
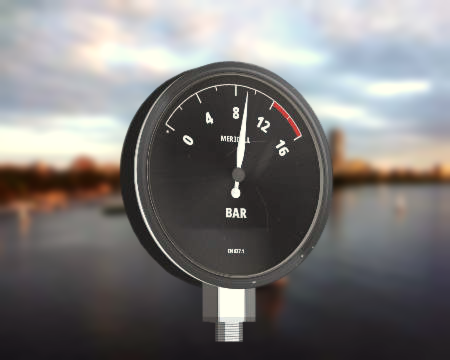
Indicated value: 9bar
